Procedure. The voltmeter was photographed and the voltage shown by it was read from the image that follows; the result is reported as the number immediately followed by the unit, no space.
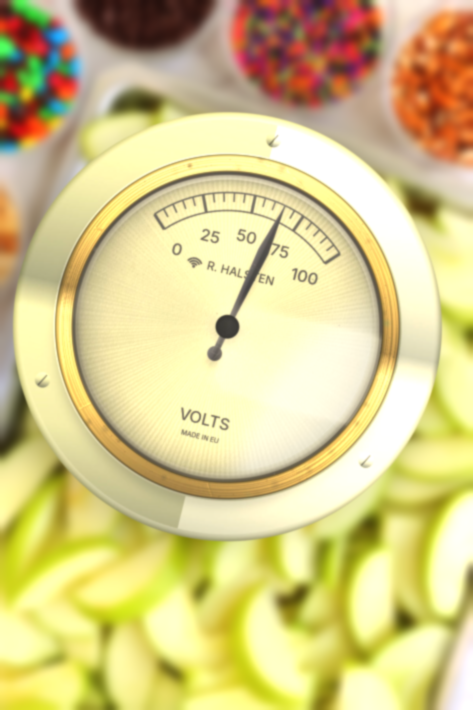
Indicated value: 65V
